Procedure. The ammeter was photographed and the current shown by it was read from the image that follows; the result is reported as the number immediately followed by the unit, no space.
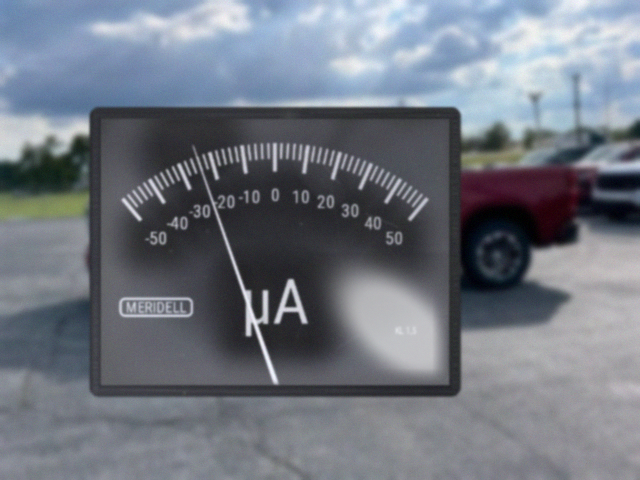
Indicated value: -24µA
